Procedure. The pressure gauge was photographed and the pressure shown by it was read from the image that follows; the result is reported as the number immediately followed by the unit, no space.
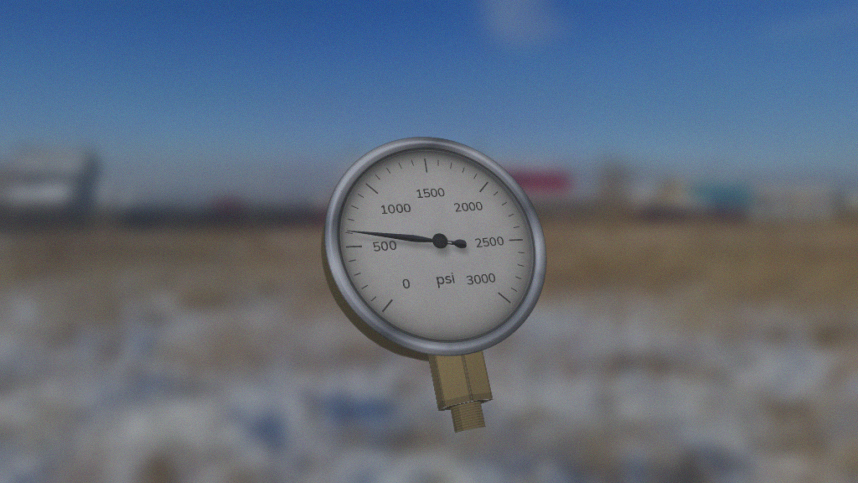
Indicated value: 600psi
